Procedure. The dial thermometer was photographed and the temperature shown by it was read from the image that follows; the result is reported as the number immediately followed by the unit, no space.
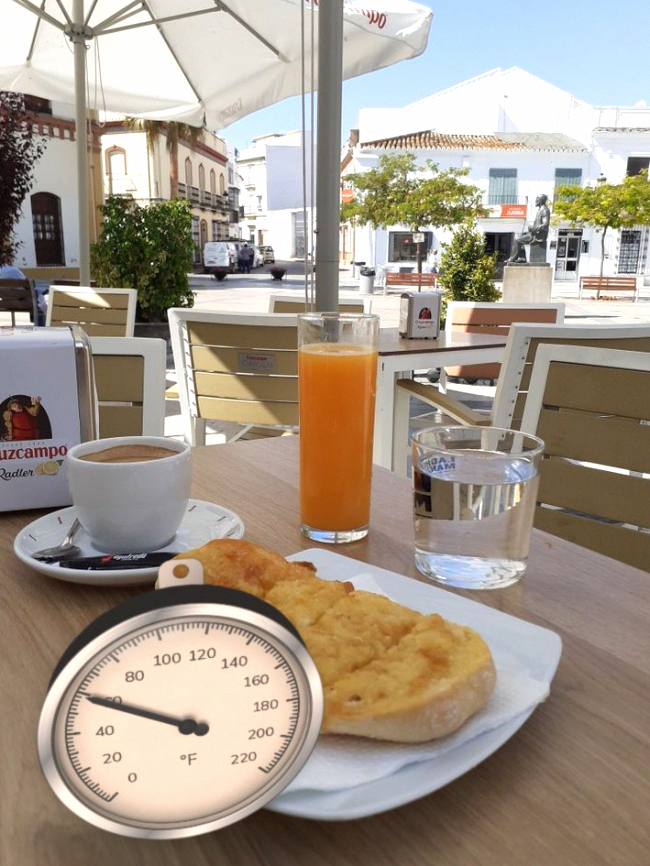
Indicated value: 60°F
